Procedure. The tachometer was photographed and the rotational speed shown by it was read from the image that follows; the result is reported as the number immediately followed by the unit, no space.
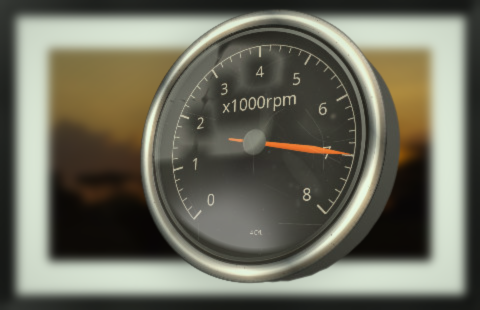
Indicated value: 7000rpm
